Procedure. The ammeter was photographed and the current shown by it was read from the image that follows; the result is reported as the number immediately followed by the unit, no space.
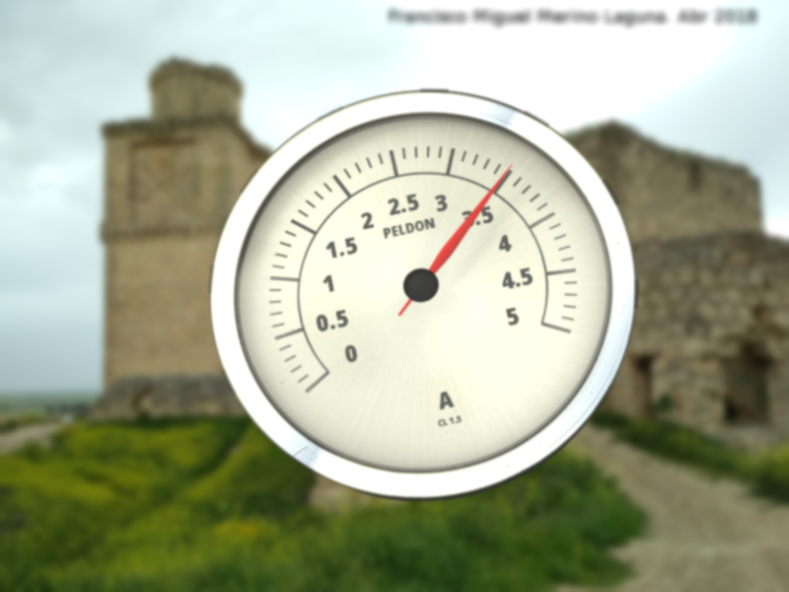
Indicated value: 3.5A
